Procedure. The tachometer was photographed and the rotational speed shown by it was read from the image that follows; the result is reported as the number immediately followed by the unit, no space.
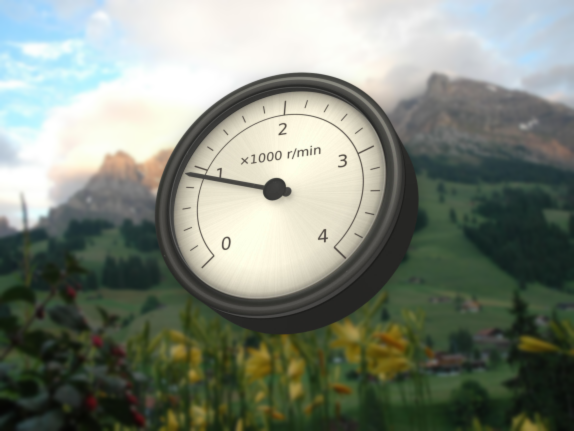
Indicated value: 900rpm
